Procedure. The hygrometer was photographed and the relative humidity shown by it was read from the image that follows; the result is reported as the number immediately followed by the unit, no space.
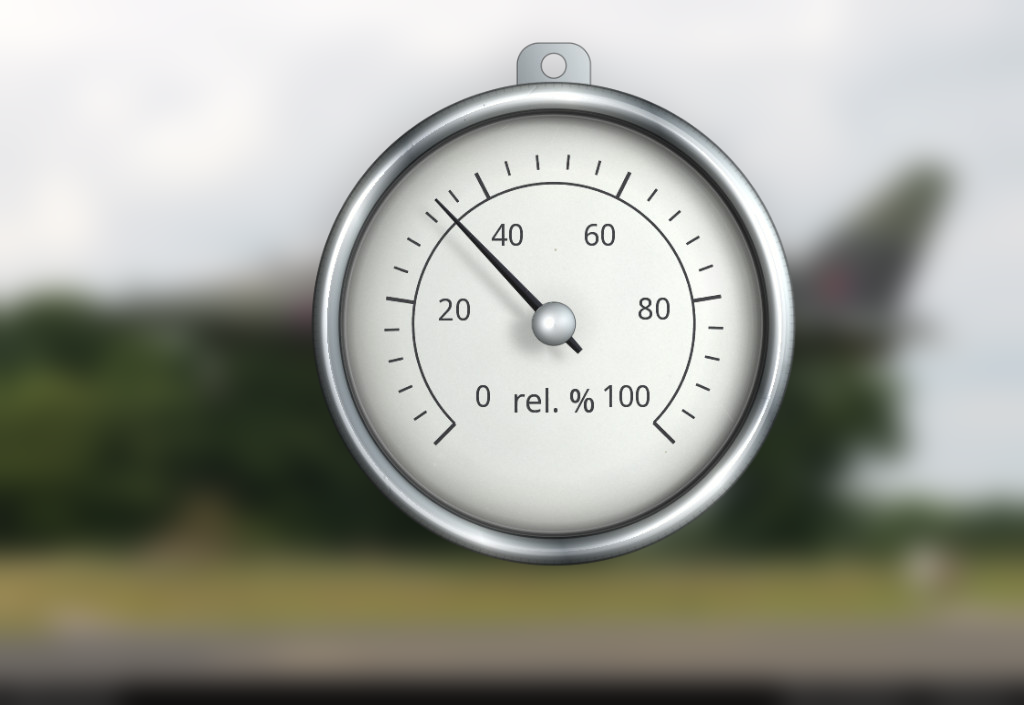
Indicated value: 34%
